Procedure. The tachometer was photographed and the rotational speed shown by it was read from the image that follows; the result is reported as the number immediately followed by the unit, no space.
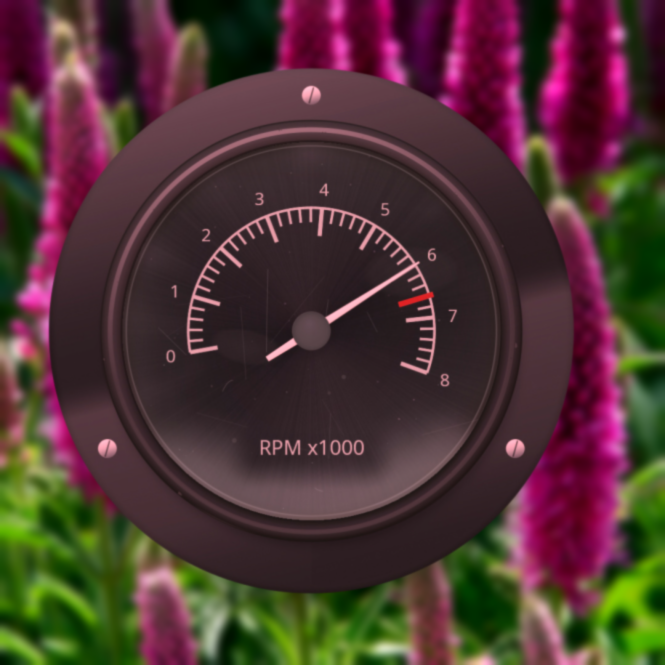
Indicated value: 6000rpm
